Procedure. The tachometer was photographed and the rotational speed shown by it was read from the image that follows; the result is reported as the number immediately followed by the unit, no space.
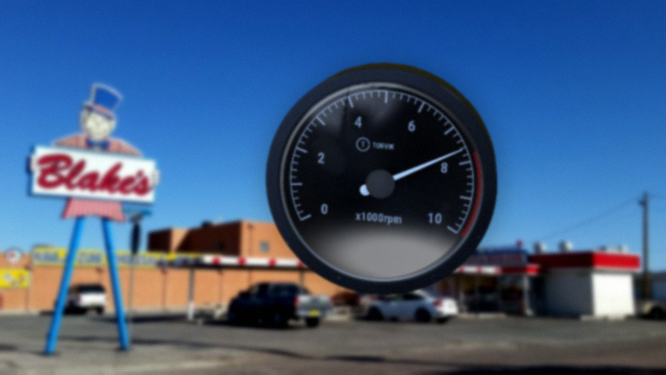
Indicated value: 7600rpm
